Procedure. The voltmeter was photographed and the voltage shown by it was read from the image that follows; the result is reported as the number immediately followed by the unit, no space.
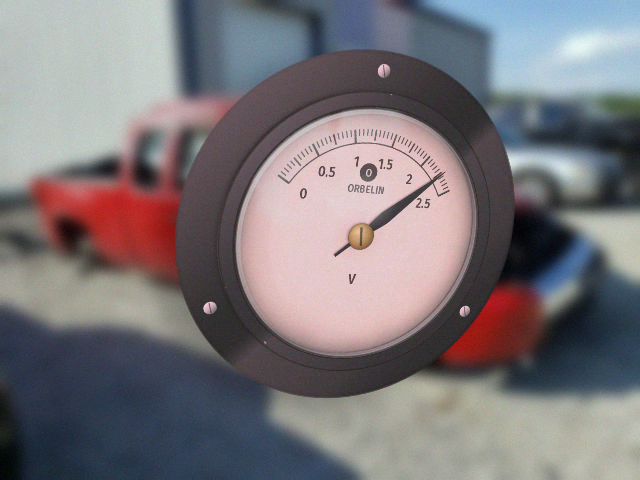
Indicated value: 2.25V
